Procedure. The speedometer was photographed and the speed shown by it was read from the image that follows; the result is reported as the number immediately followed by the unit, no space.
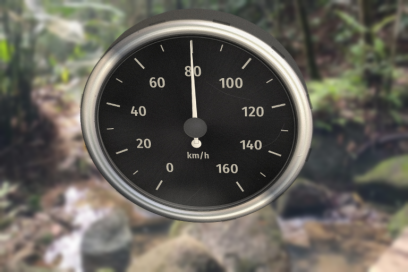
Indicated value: 80km/h
